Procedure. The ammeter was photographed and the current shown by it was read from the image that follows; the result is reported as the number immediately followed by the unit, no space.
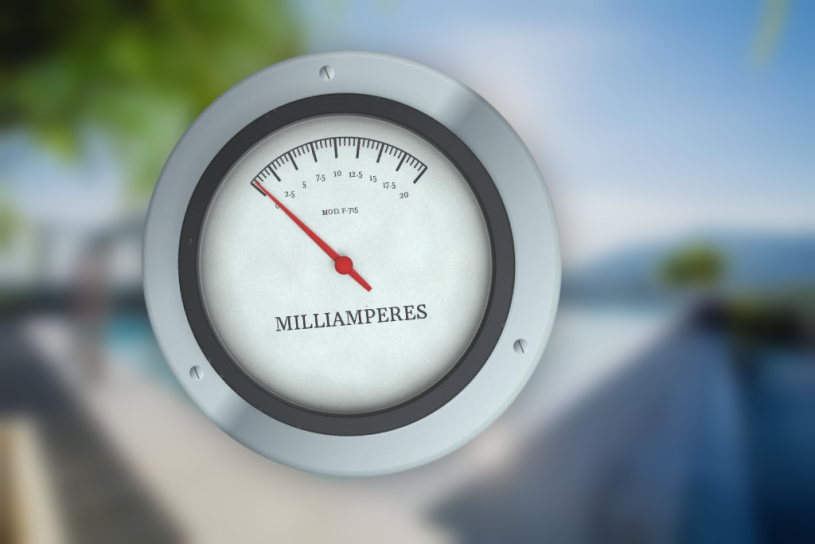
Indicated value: 0.5mA
